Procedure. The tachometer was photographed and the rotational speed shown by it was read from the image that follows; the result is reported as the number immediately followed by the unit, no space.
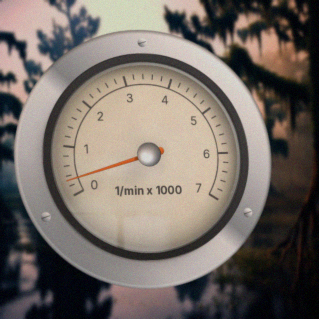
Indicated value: 300rpm
